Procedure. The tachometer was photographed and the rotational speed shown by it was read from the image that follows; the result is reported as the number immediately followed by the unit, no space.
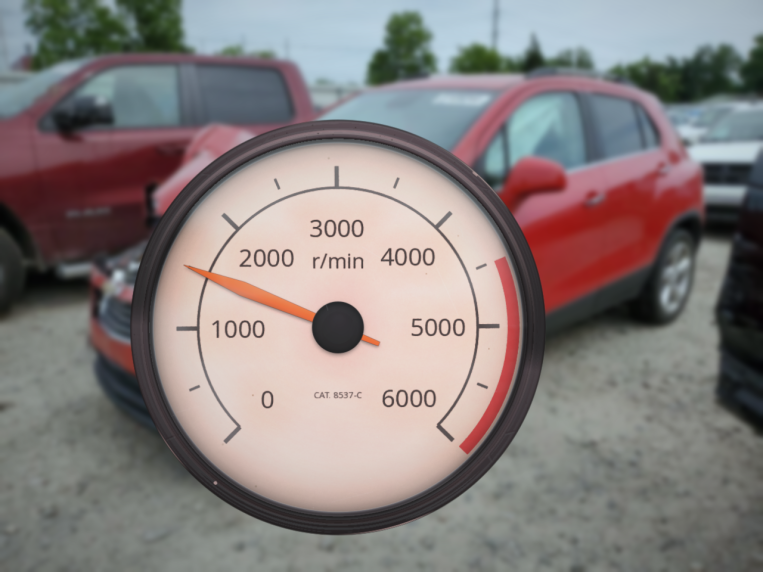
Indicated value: 1500rpm
